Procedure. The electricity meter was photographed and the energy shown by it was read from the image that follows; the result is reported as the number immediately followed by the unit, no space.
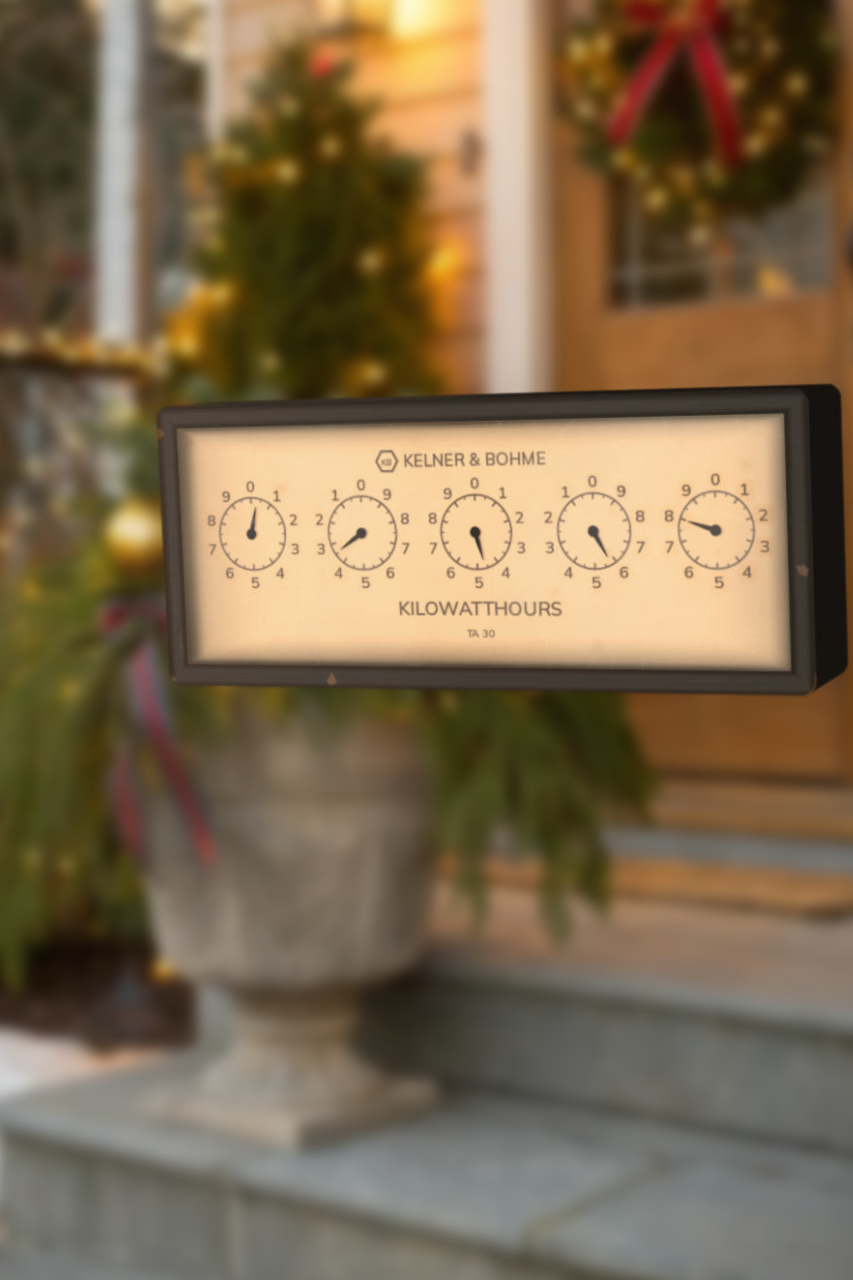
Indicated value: 3458kWh
